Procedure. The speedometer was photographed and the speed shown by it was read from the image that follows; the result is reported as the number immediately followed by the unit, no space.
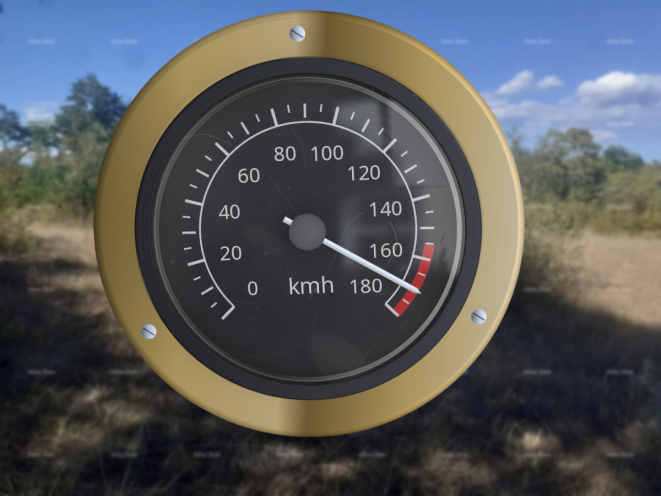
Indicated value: 170km/h
